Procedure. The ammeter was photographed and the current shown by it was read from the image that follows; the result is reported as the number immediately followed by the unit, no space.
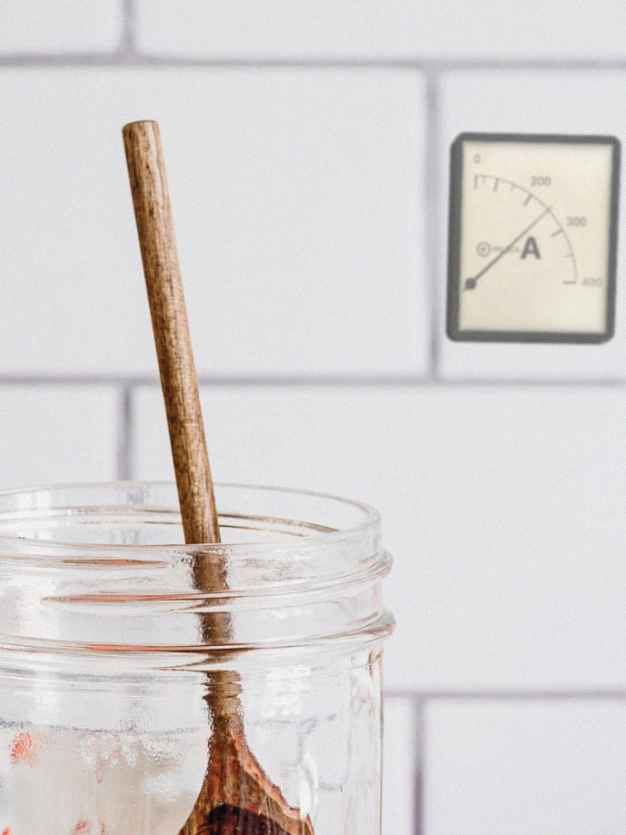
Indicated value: 250A
